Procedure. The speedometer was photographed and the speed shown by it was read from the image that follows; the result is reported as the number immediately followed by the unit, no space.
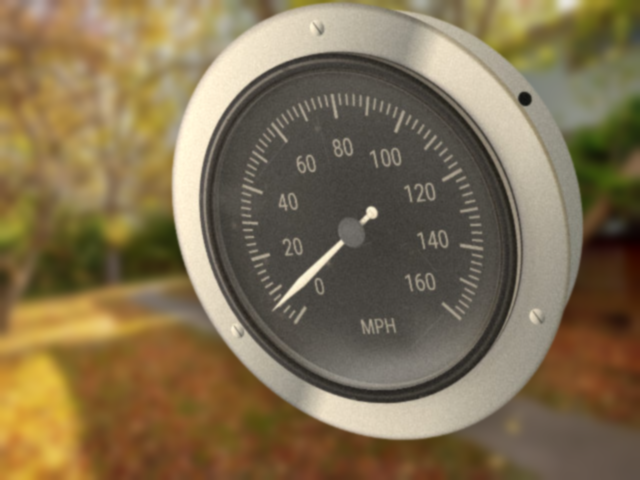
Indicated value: 6mph
